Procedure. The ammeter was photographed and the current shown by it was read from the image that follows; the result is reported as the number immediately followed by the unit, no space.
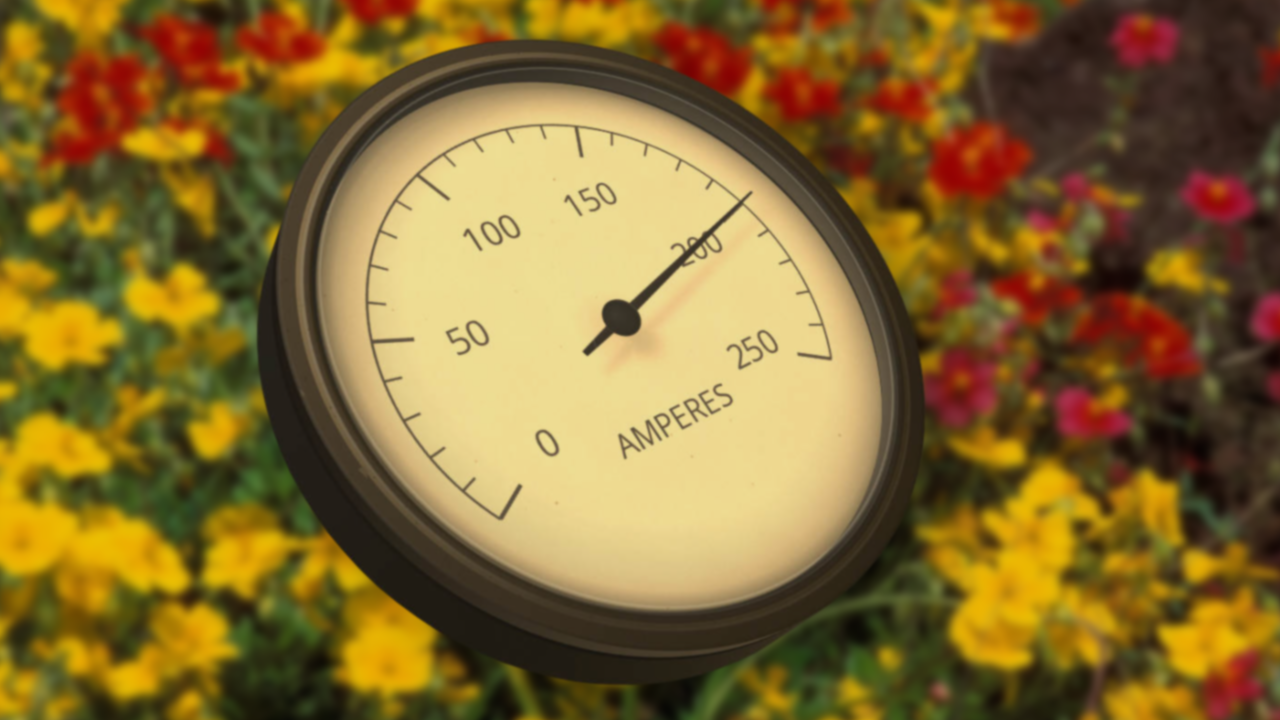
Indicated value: 200A
